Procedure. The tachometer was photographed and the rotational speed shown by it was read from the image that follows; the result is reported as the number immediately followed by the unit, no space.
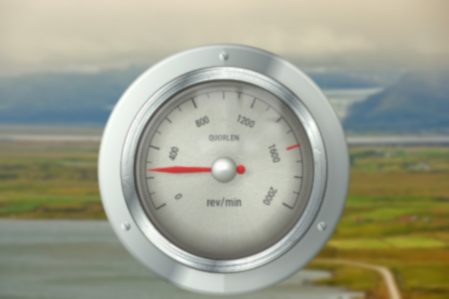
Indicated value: 250rpm
